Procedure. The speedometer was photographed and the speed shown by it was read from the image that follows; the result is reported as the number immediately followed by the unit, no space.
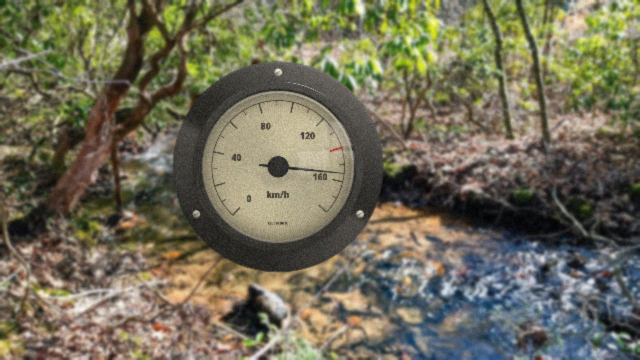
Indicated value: 155km/h
